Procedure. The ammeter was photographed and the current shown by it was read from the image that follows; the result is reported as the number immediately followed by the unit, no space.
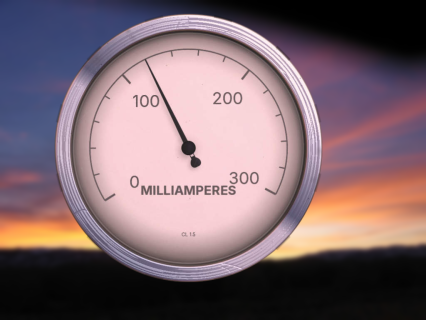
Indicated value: 120mA
